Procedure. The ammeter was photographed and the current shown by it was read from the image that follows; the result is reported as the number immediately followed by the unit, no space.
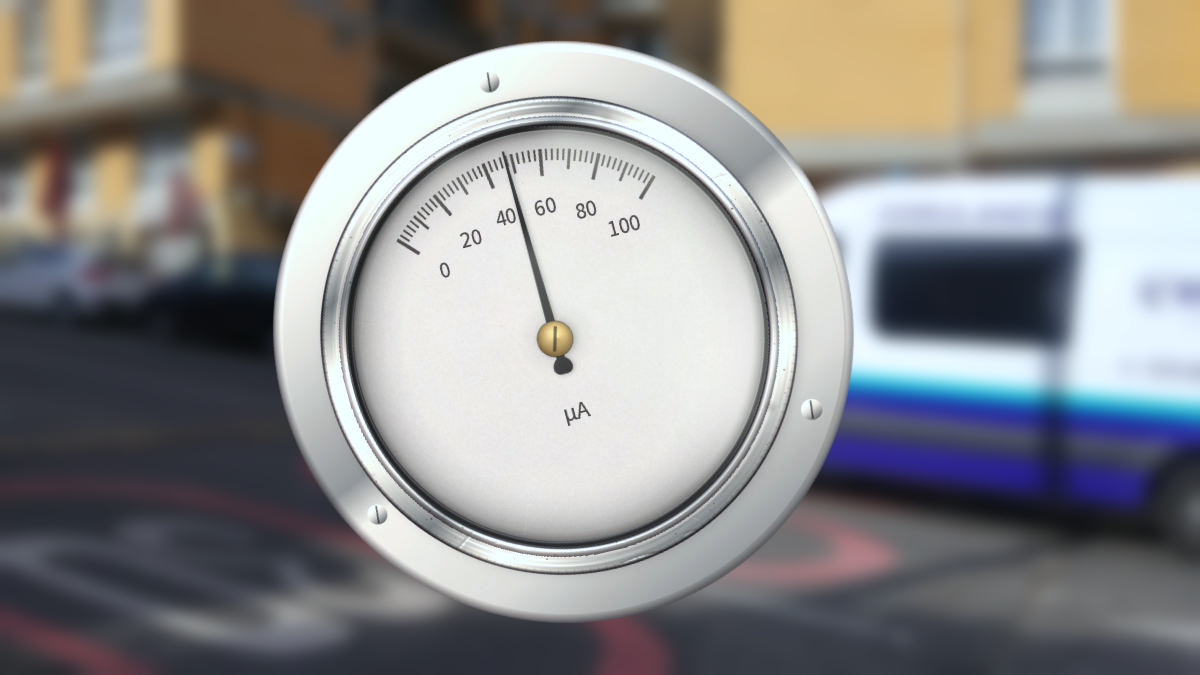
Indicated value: 48µA
